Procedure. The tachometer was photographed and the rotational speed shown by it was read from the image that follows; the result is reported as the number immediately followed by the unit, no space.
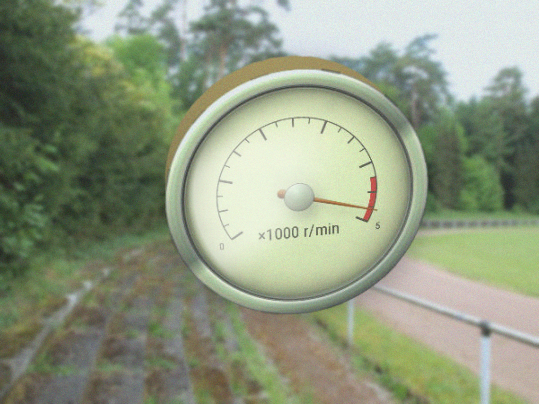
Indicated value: 4750rpm
